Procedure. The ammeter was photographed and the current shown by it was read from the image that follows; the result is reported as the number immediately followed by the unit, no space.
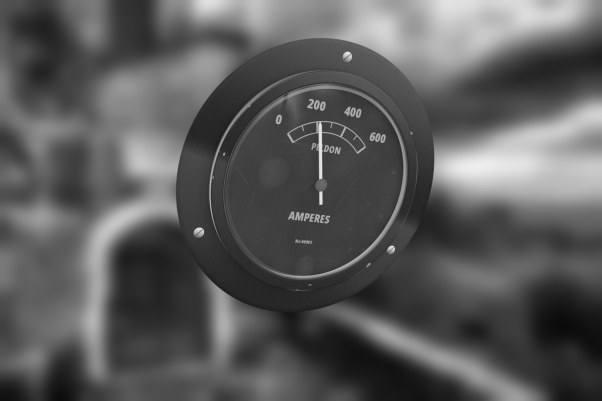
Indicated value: 200A
